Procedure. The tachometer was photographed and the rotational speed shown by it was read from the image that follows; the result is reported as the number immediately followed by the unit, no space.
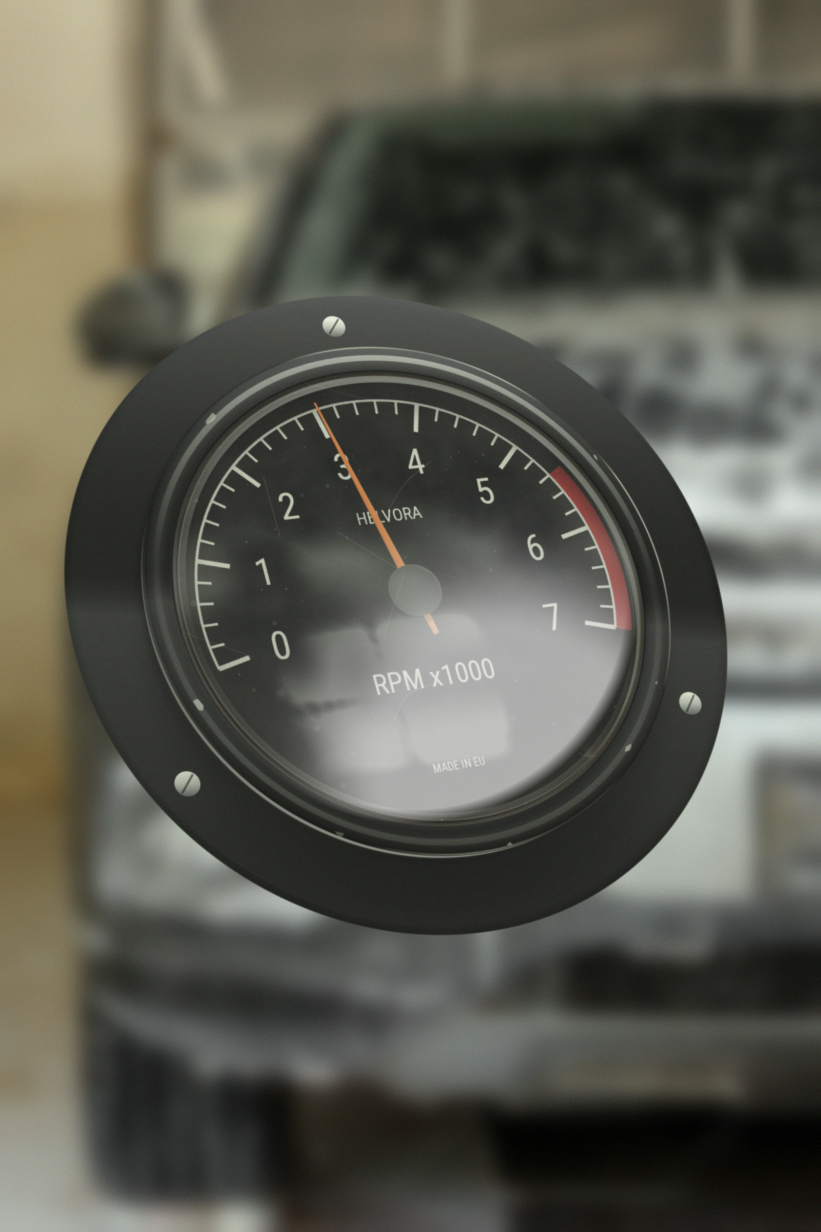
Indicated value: 3000rpm
